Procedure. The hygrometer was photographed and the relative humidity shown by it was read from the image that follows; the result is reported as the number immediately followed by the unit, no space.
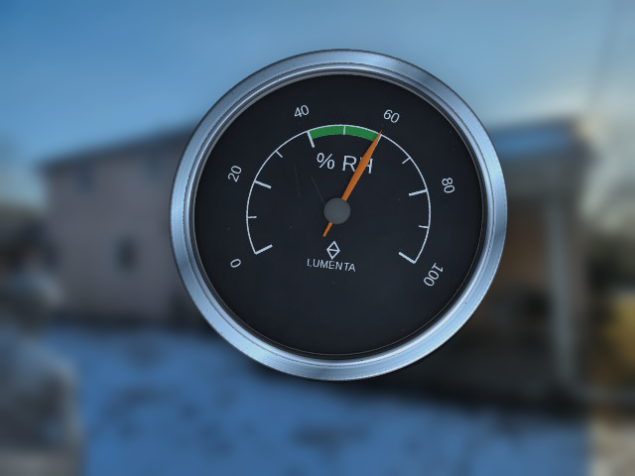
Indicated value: 60%
